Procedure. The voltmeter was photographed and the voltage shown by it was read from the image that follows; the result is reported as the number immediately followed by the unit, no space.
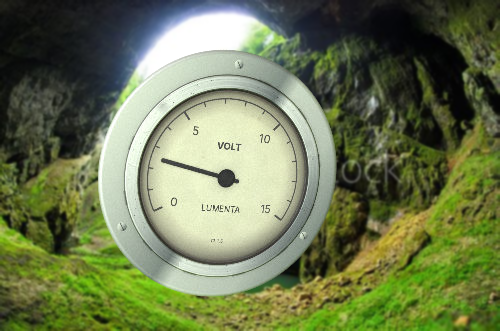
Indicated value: 2.5V
